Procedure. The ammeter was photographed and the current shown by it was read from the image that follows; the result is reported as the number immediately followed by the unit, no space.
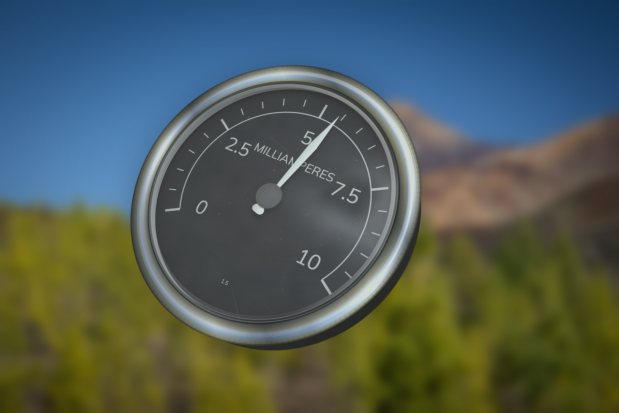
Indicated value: 5.5mA
